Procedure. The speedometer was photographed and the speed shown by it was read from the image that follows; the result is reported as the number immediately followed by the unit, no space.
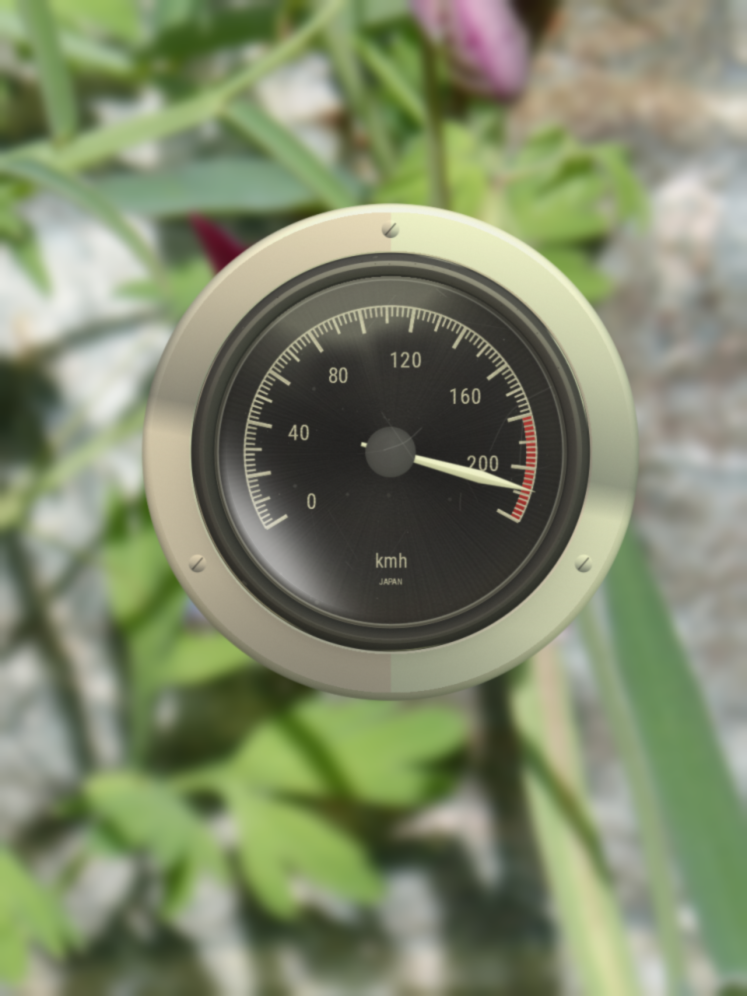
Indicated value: 208km/h
